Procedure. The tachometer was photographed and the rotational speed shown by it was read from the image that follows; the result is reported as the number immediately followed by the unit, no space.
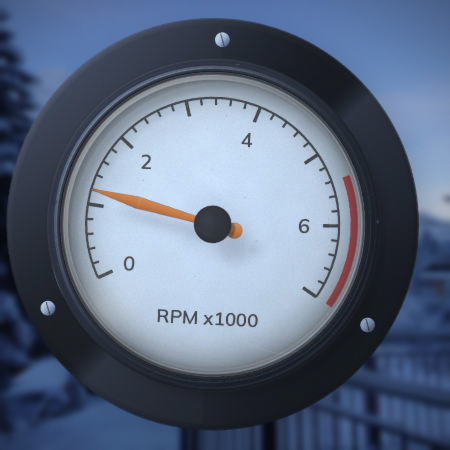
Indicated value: 1200rpm
